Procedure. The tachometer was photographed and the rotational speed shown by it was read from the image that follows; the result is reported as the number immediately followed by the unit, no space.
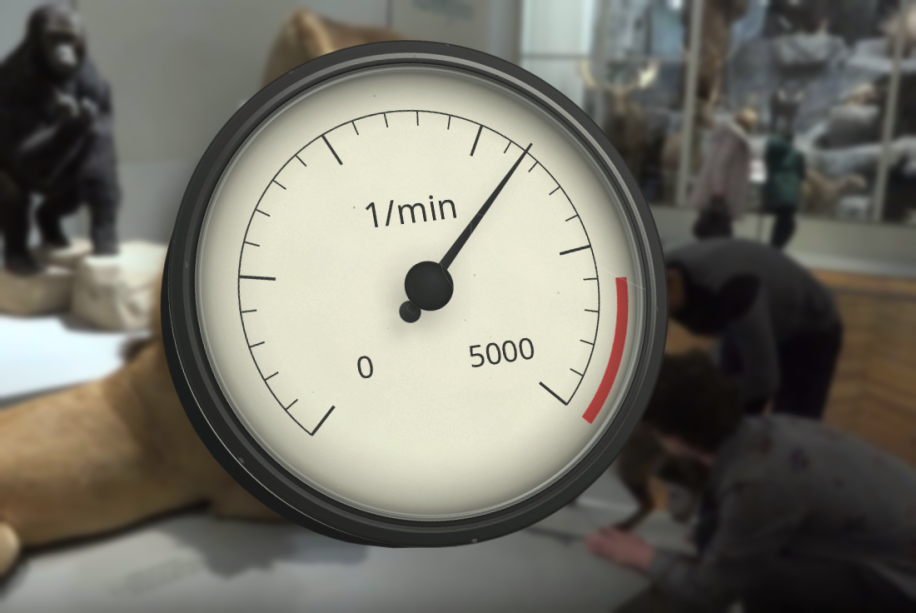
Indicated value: 3300rpm
